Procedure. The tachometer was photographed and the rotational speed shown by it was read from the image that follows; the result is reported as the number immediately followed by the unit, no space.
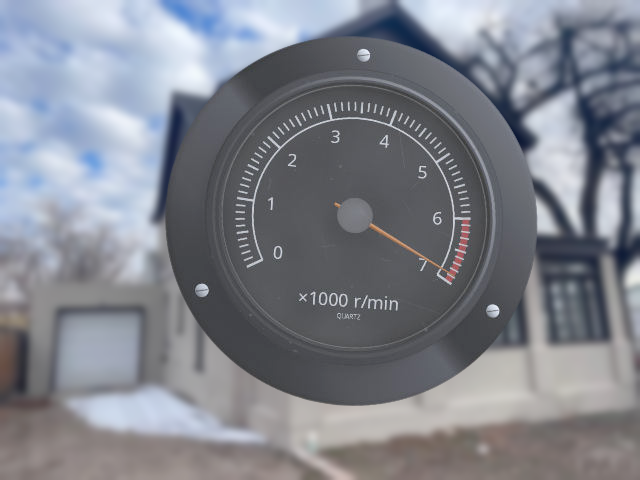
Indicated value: 6900rpm
